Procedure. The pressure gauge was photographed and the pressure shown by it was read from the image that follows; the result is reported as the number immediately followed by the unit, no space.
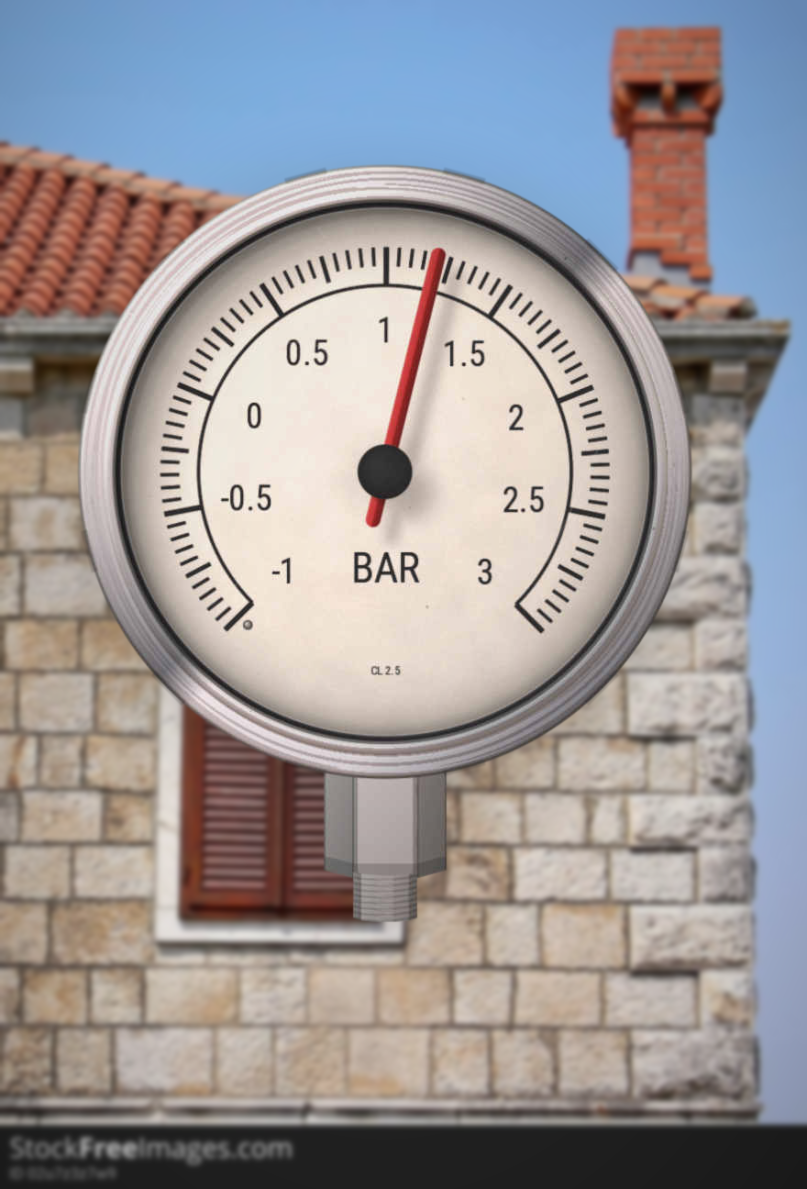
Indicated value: 1.2bar
